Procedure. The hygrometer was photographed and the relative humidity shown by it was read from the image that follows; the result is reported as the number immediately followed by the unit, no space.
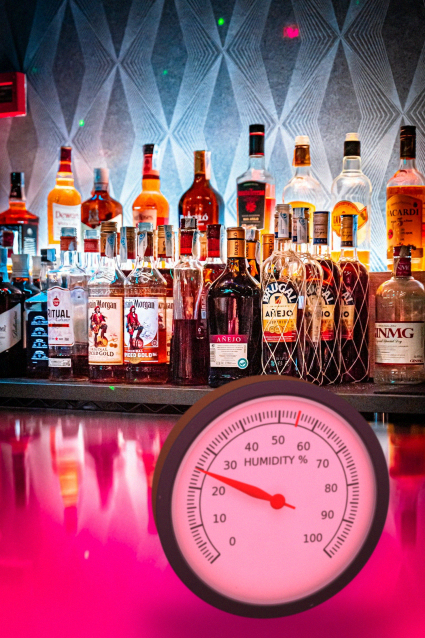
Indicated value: 25%
